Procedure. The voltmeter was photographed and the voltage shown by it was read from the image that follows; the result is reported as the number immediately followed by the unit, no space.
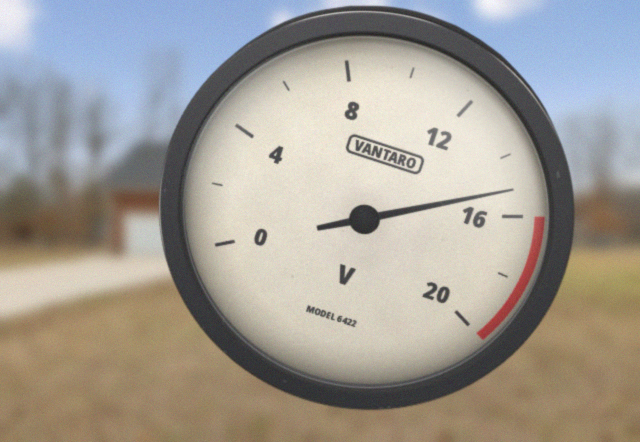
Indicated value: 15V
